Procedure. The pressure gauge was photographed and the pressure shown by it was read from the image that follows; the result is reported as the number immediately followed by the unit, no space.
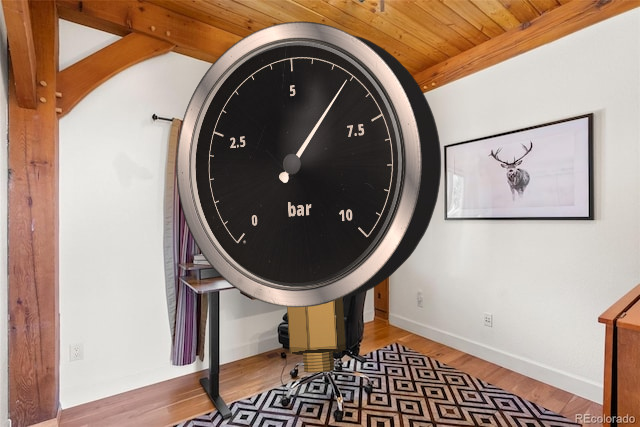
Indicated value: 6.5bar
